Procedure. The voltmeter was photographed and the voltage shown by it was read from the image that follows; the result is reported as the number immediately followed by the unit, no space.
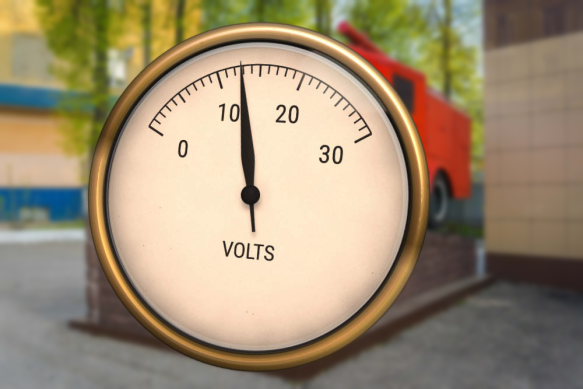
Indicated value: 13V
